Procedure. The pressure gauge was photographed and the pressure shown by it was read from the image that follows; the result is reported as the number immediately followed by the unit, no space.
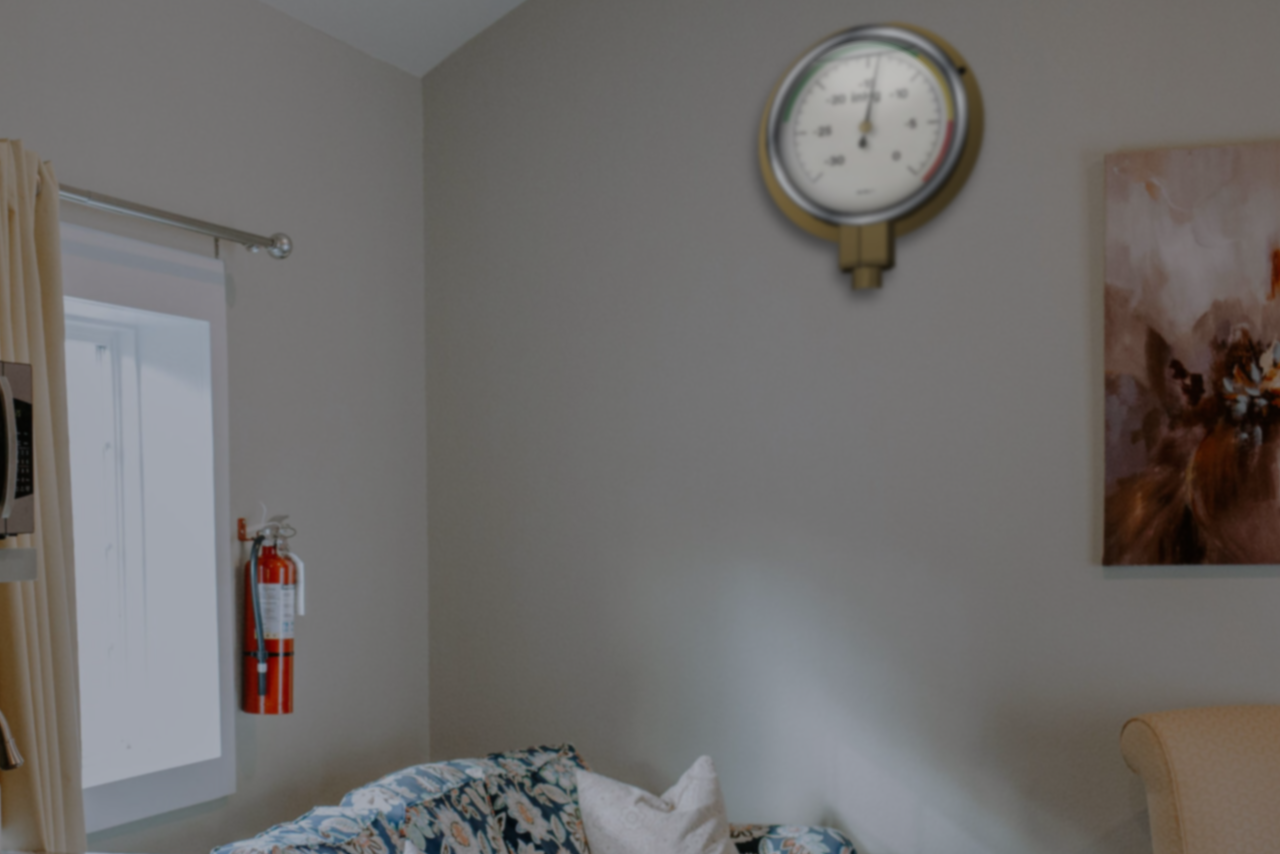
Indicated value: -14inHg
